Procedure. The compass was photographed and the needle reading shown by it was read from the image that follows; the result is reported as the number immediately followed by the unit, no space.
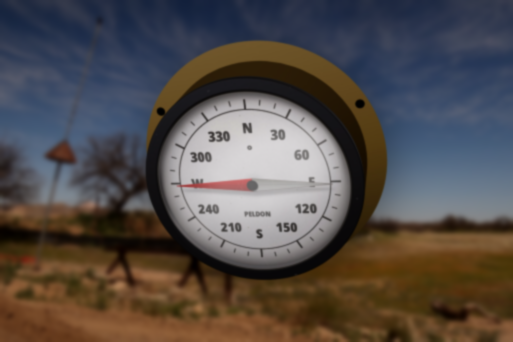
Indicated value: 270°
